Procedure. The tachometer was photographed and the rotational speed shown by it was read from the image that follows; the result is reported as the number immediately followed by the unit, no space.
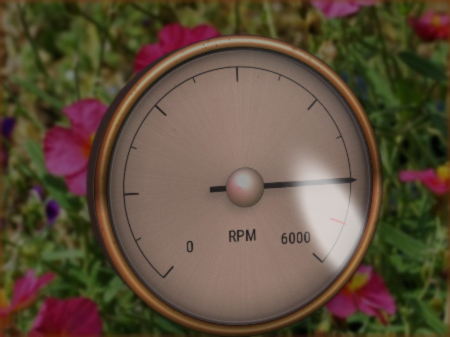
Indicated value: 5000rpm
